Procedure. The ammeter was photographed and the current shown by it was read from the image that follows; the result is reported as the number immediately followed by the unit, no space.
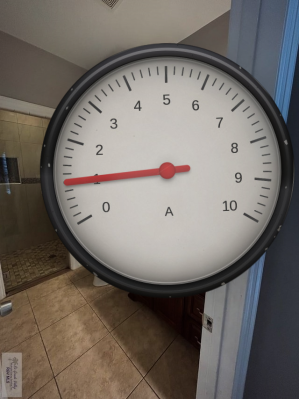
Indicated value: 1A
